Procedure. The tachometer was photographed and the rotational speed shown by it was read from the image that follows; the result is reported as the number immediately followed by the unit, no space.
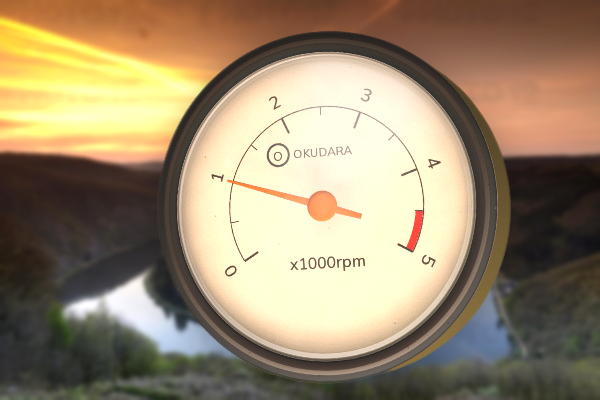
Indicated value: 1000rpm
